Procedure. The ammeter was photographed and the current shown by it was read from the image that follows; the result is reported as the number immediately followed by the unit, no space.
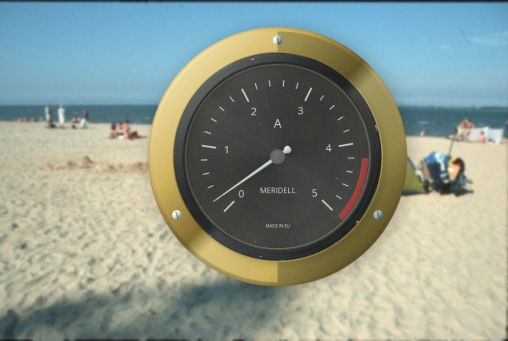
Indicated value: 0.2A
